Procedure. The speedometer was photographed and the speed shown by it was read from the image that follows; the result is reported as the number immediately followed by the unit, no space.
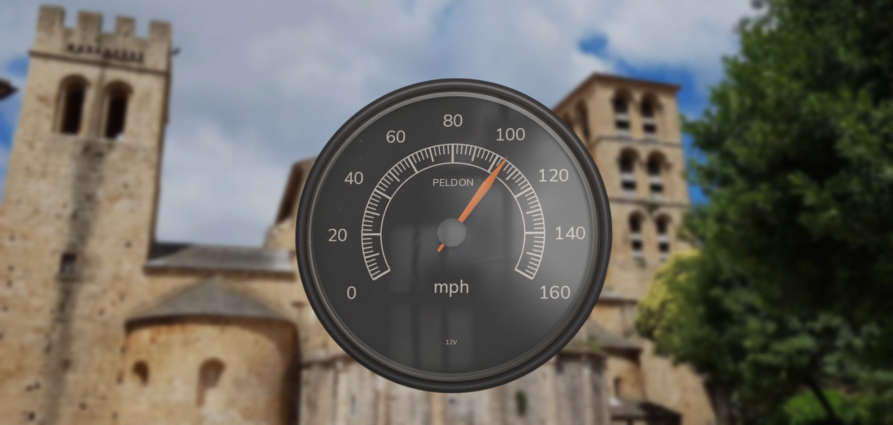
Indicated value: 104mph
